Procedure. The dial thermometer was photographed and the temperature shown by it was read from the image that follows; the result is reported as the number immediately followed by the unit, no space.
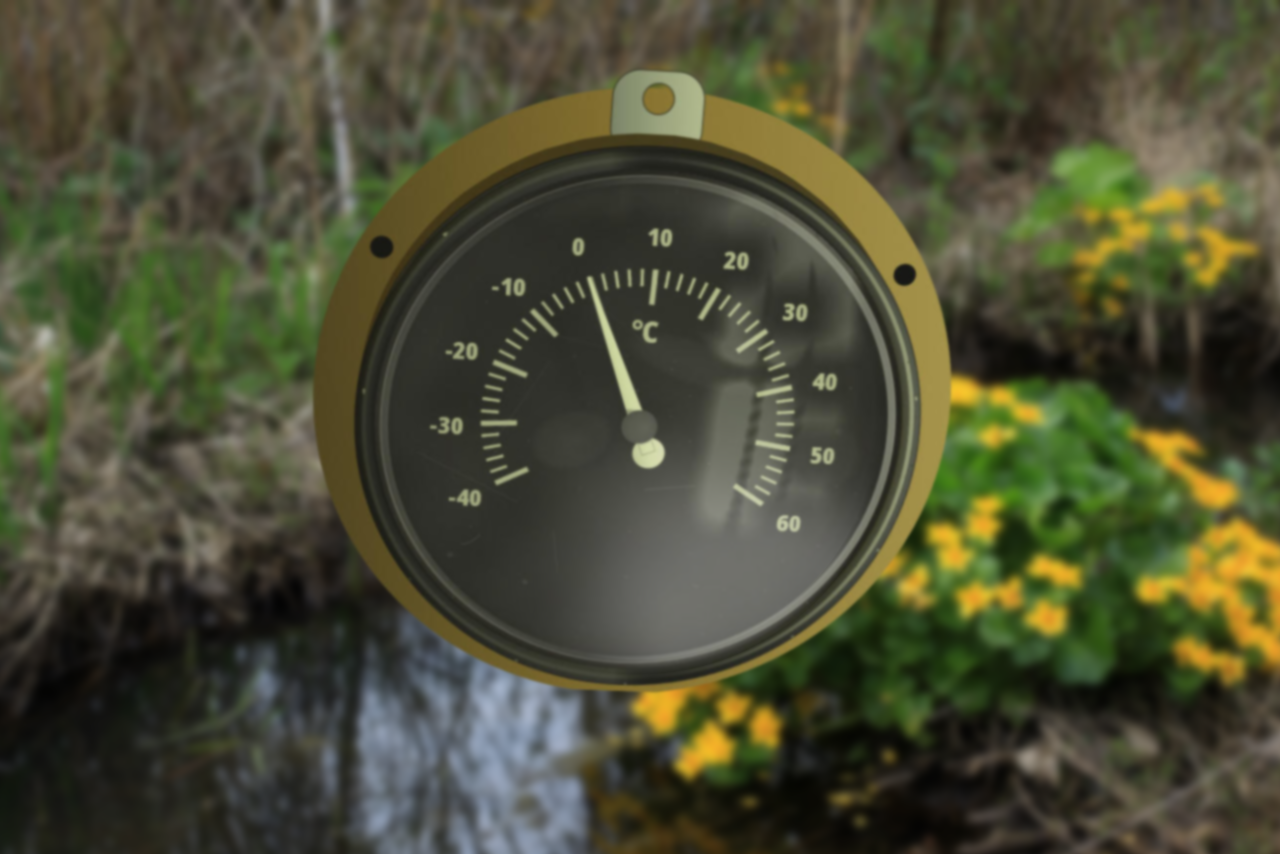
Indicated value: 0°C
